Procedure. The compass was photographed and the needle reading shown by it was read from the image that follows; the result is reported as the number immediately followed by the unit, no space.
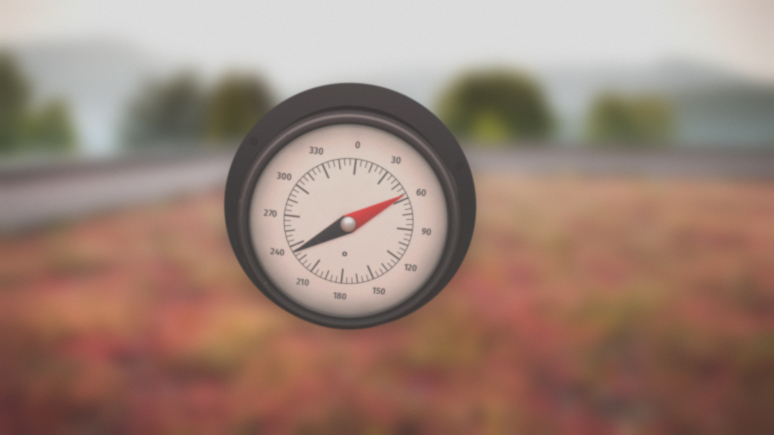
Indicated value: 55°
